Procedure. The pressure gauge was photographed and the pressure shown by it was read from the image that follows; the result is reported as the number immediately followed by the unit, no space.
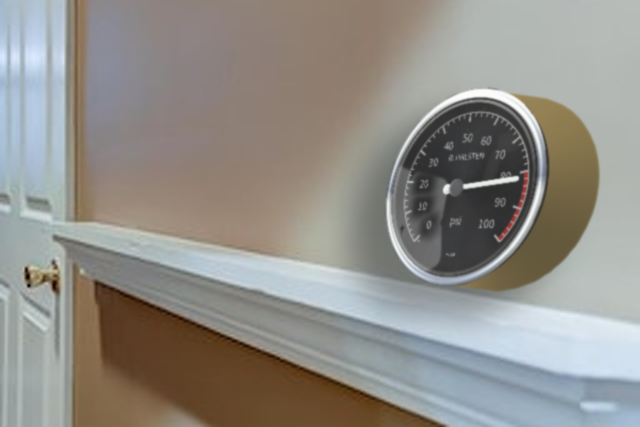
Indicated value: 82psi
